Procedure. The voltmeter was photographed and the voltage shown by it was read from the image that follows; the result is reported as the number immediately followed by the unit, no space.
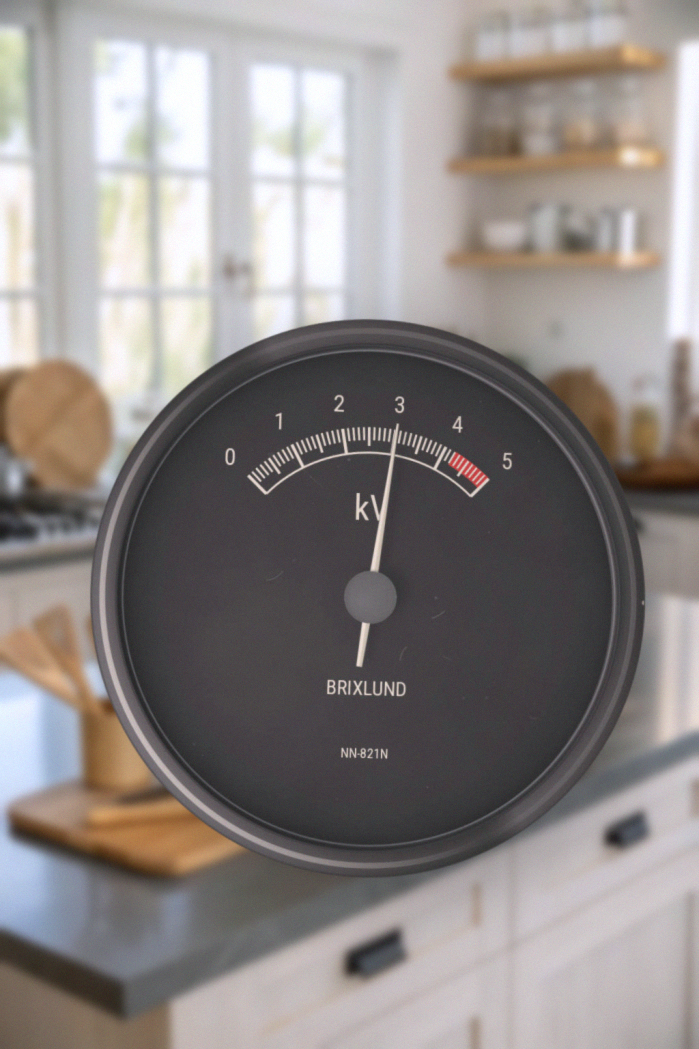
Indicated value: 3kV
